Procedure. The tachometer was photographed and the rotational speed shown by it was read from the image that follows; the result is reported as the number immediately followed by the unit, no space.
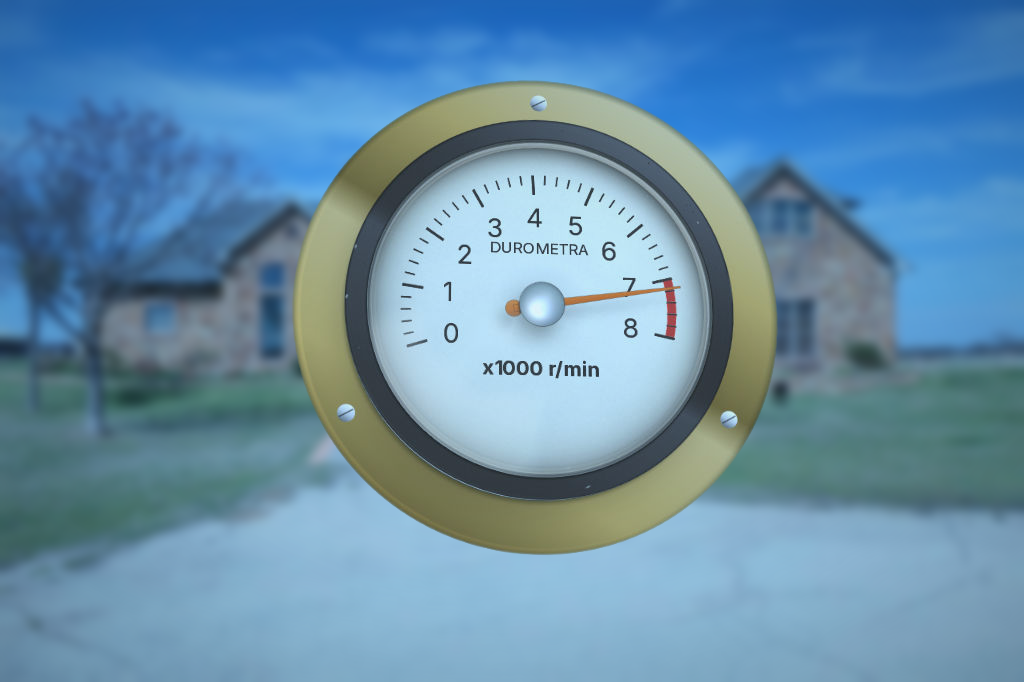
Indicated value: 7200rpm
